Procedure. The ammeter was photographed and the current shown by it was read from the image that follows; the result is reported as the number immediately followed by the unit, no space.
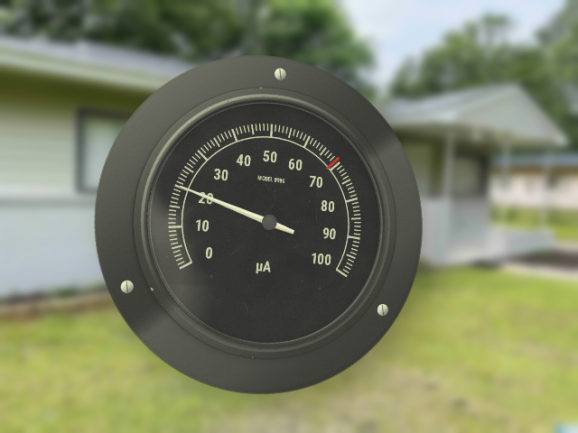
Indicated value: 20µA
